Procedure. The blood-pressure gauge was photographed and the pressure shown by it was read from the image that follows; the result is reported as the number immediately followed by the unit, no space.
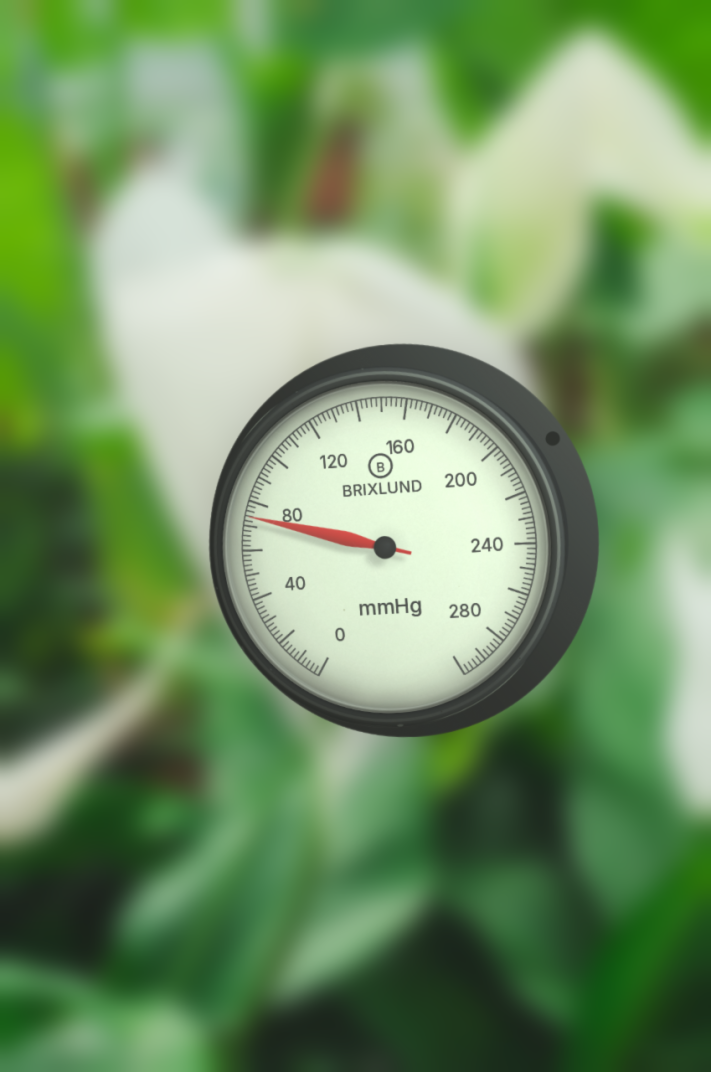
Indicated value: 74mmHg
